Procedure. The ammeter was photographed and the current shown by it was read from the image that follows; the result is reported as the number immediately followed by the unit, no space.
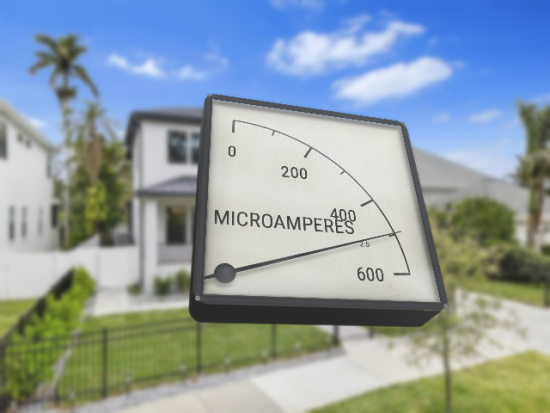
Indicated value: 500µA
